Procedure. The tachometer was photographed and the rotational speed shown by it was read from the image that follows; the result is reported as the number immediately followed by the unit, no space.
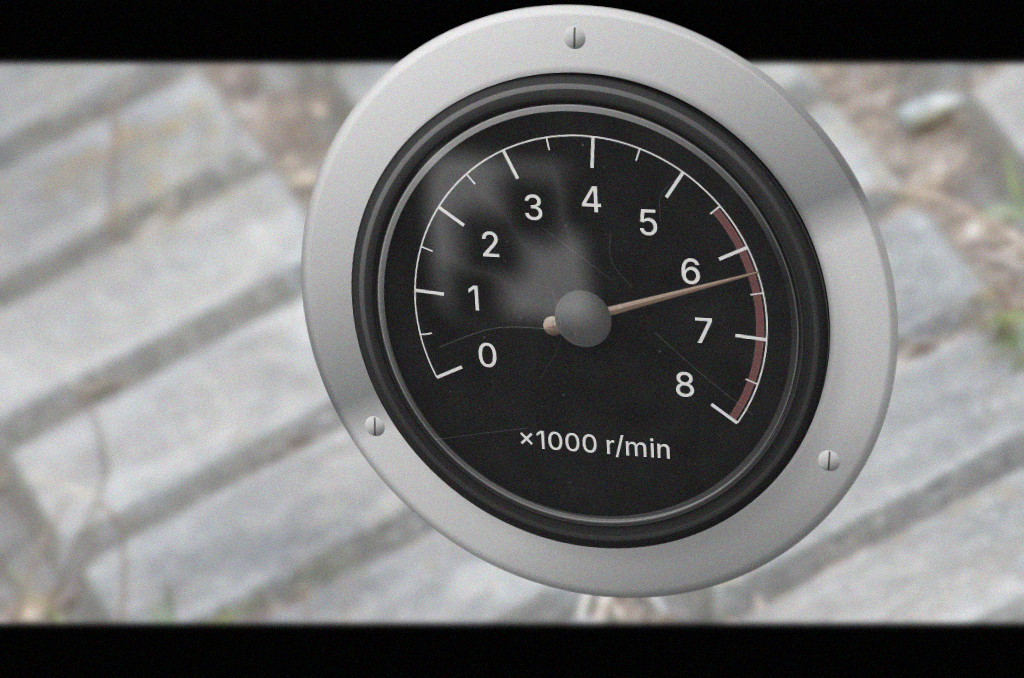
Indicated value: 6250rpm
